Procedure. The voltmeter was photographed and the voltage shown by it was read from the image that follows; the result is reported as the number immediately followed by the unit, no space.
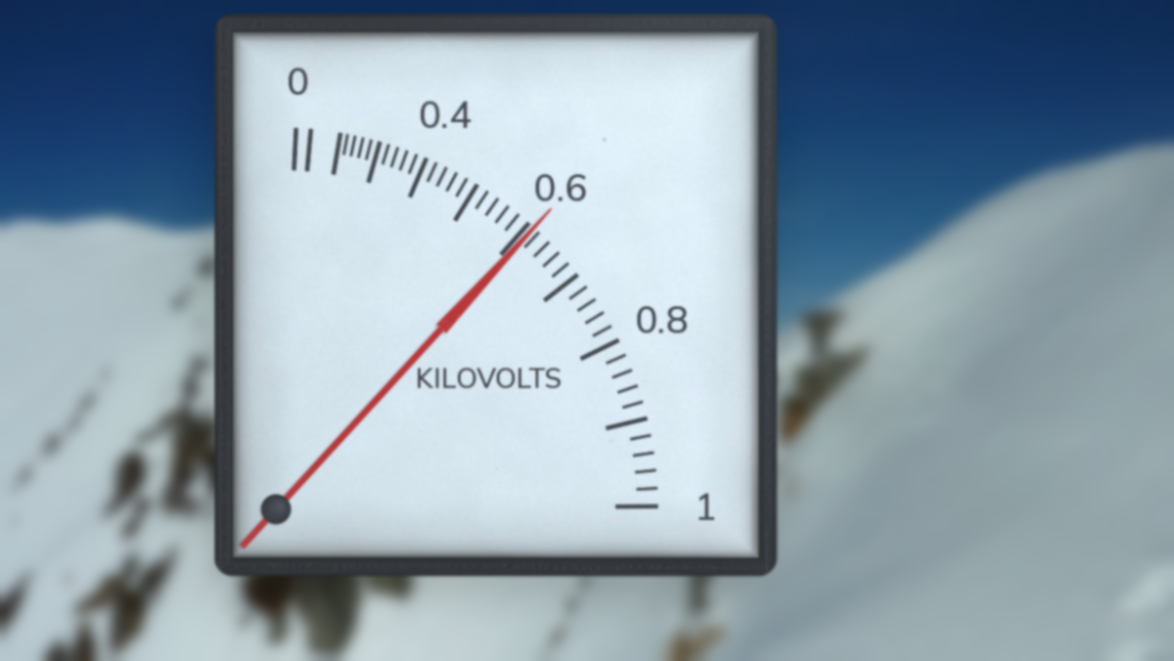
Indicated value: 0.61kV
